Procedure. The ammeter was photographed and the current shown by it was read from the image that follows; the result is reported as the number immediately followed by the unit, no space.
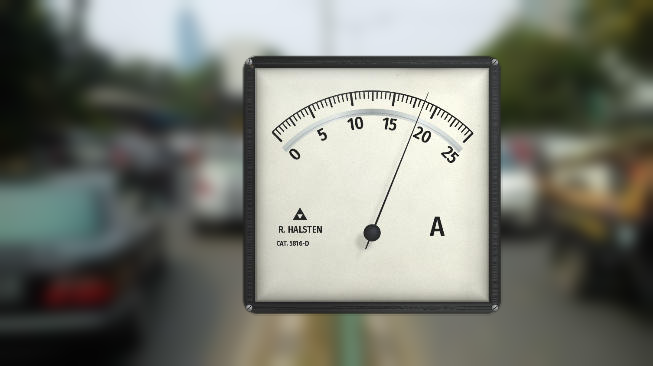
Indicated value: 18.5A
